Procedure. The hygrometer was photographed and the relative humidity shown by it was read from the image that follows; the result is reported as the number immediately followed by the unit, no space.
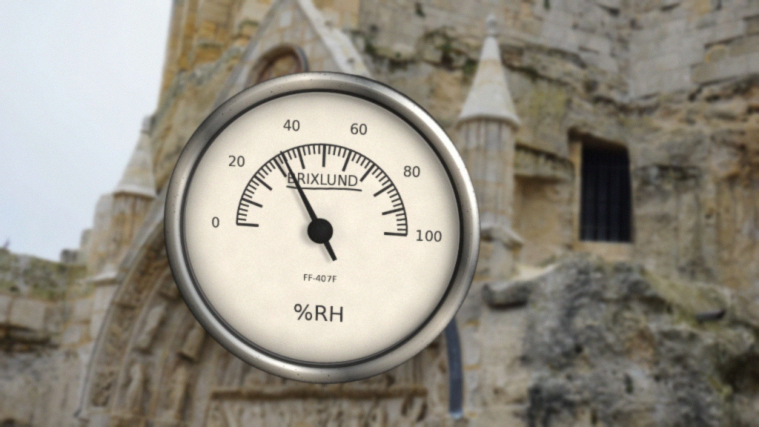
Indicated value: 34%
